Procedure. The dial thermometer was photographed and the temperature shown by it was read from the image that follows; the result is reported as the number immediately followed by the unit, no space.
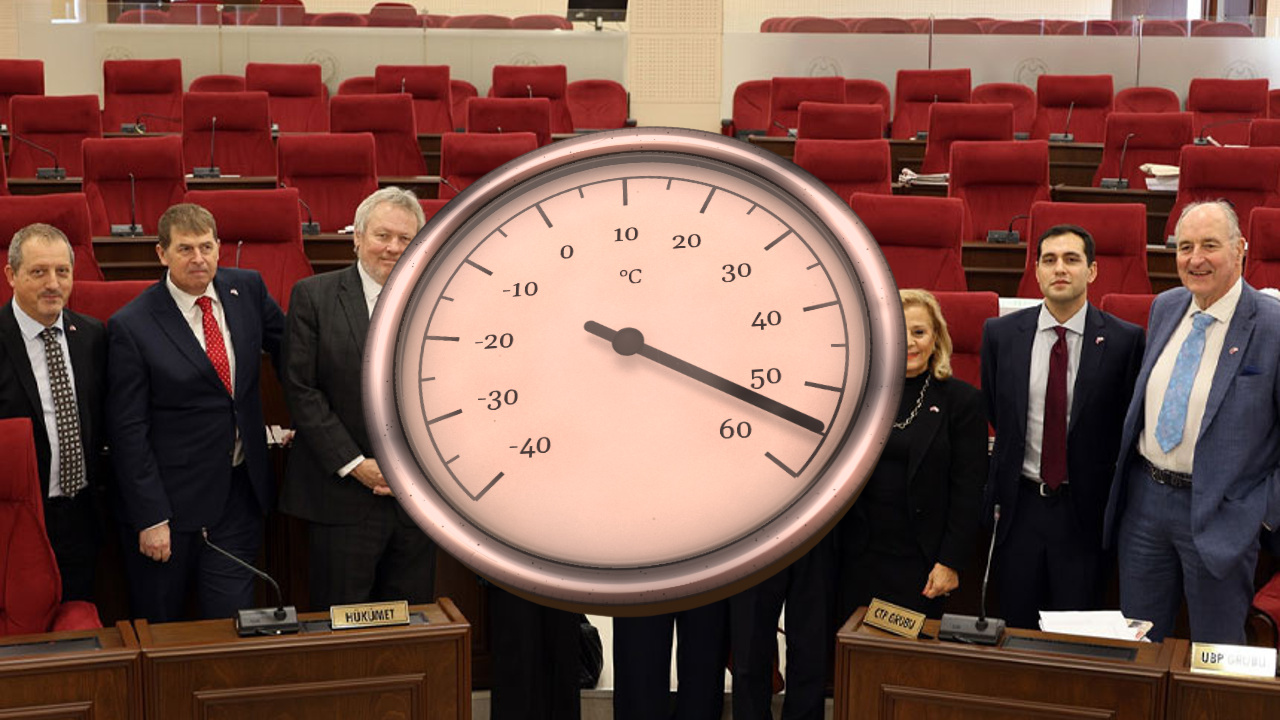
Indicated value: 55°C
